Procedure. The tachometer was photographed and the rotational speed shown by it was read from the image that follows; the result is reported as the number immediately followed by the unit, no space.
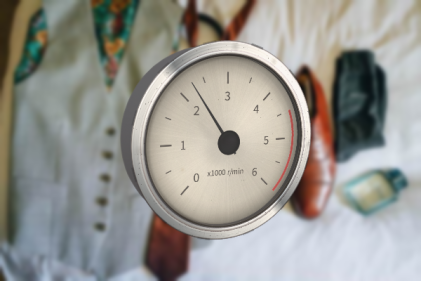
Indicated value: 2250rpm
